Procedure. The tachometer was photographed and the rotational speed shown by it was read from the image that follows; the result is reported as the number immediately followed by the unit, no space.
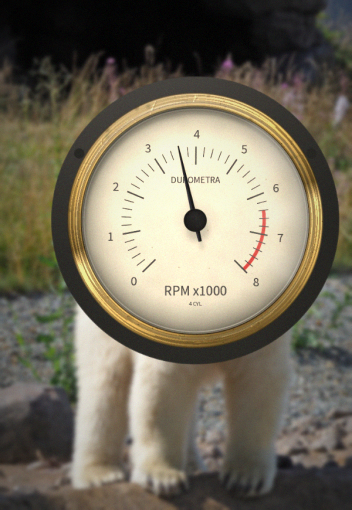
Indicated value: 3600rpm
